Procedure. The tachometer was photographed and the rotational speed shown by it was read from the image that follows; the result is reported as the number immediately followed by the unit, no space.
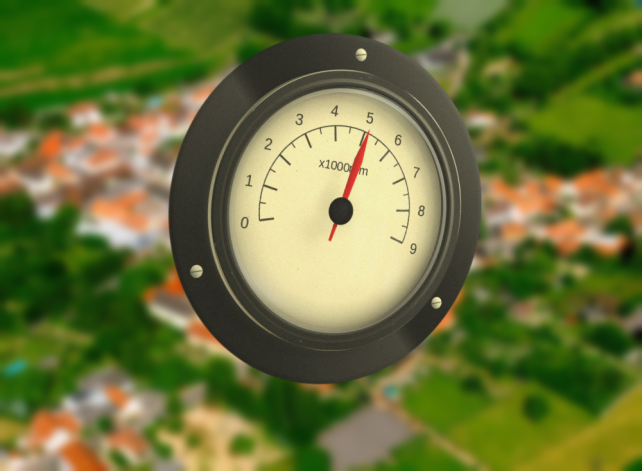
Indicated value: 5000rpm
